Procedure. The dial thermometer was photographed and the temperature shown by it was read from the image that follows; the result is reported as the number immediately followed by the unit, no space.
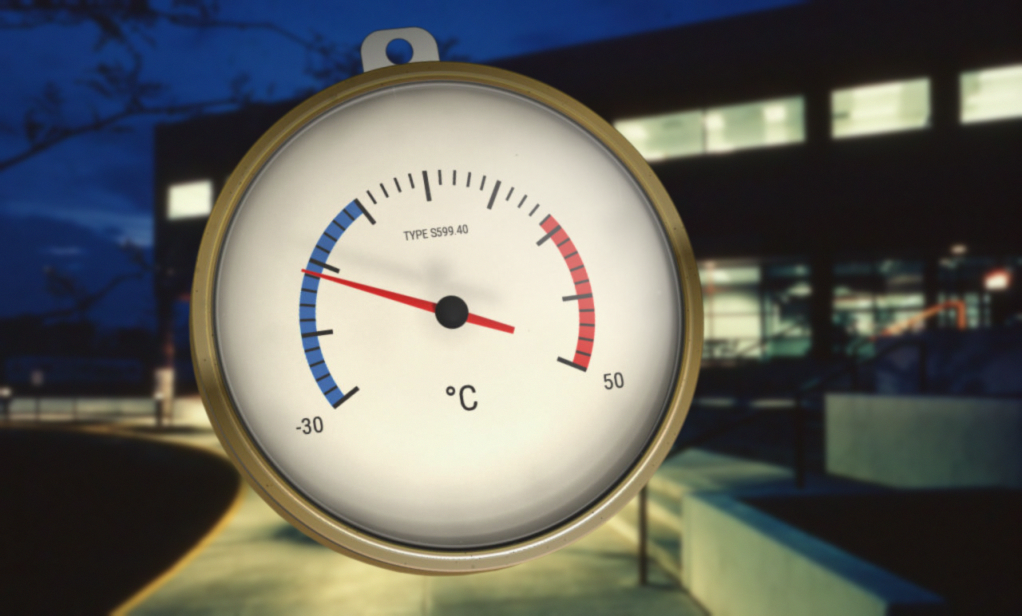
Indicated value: -12°C
